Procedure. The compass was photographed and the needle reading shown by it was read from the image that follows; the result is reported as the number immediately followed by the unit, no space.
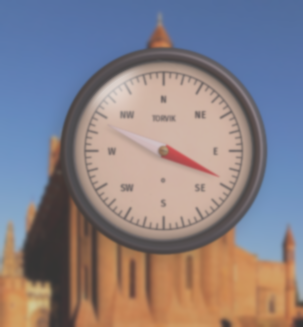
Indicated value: 115°
